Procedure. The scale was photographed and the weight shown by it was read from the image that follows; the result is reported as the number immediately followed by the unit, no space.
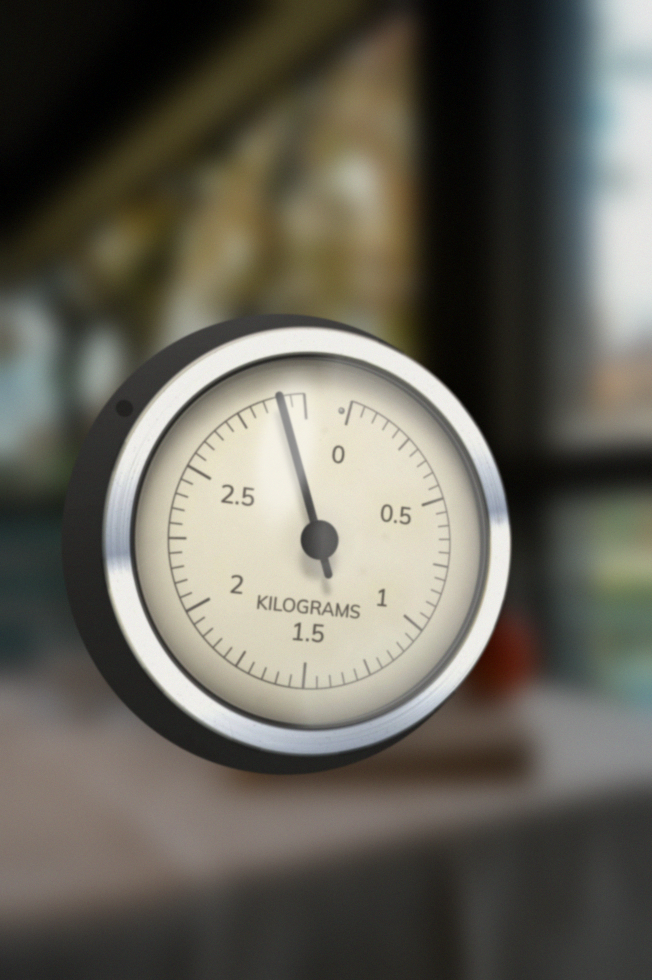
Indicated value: 2.9kg
